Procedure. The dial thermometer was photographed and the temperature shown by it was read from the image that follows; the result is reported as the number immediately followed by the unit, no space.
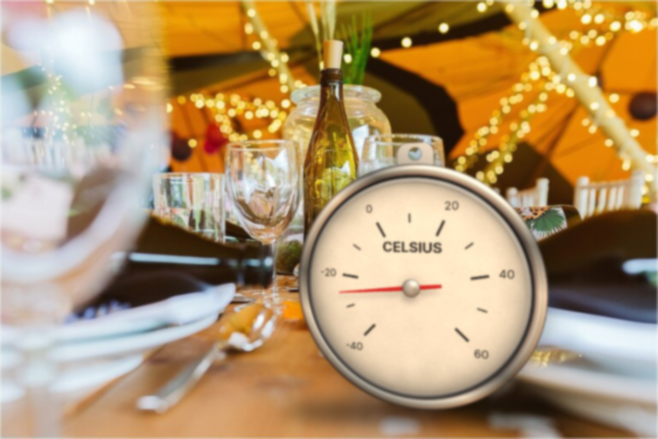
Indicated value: -25°C
